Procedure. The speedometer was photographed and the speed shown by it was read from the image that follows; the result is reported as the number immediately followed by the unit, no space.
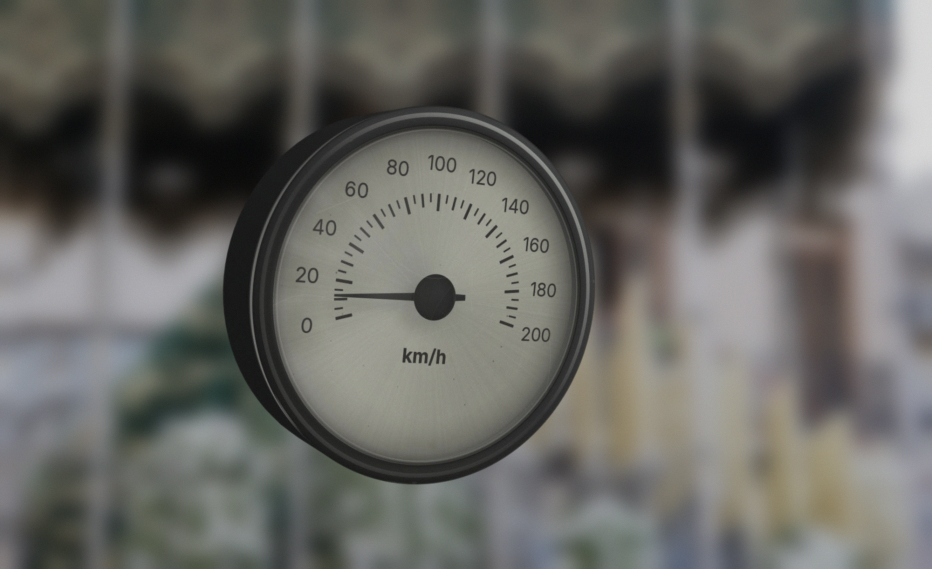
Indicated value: 12.5km/h
